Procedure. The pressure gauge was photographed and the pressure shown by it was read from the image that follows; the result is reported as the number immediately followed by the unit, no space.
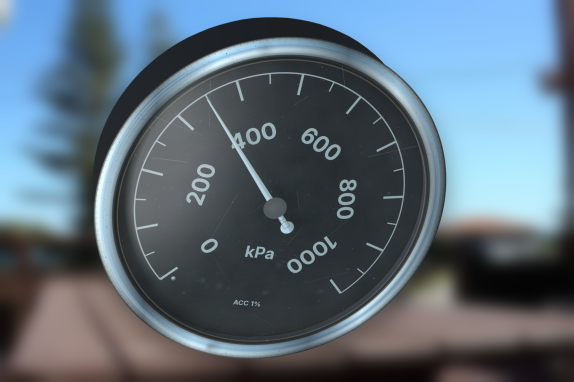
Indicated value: 350kPa
